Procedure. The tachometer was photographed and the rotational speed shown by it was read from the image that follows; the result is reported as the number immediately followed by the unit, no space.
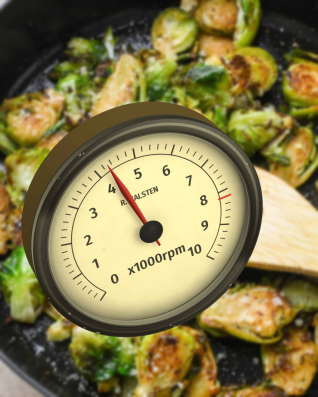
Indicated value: 4300rpm
